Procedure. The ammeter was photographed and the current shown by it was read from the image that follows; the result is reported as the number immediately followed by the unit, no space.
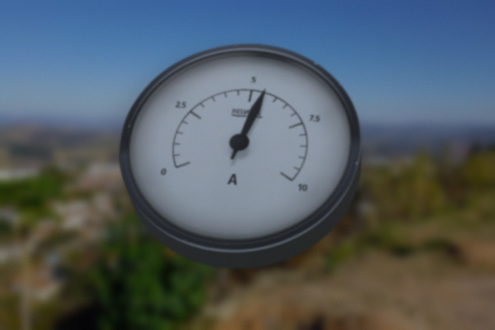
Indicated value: 5.5A
